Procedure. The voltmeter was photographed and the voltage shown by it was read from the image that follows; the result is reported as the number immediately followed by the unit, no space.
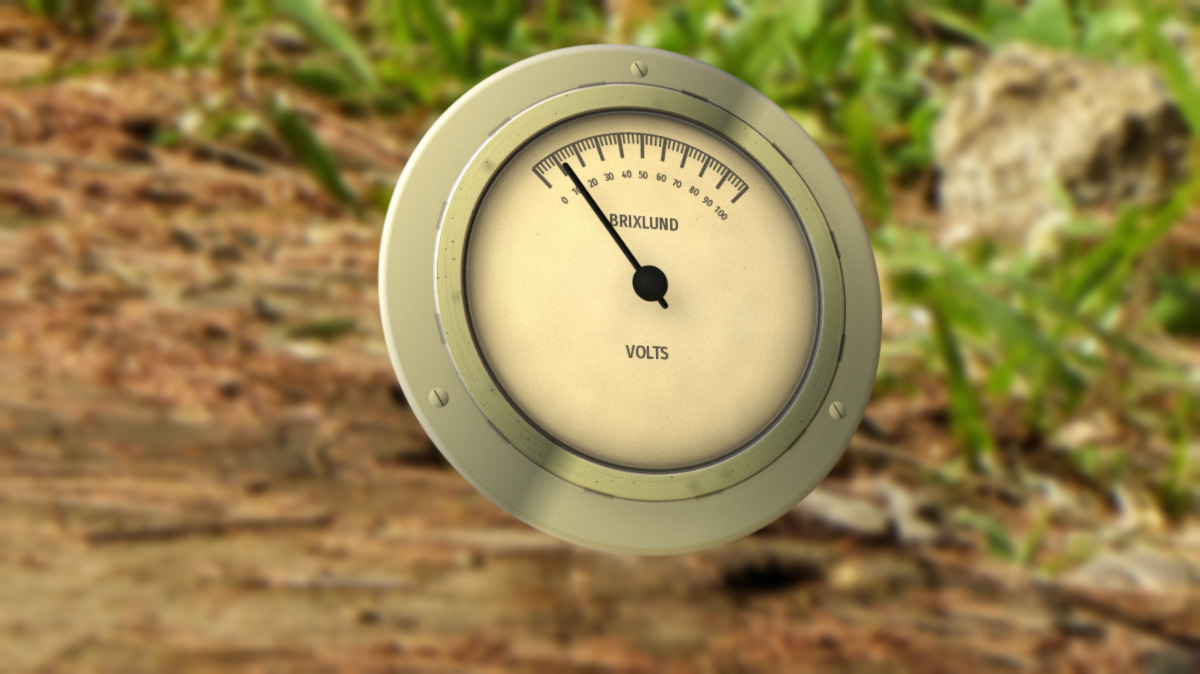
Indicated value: 10V
